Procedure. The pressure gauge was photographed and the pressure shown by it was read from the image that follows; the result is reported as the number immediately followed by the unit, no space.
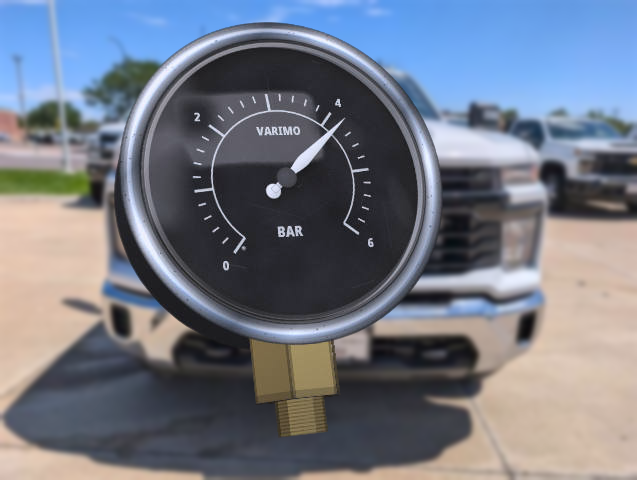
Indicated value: 4.2bar
